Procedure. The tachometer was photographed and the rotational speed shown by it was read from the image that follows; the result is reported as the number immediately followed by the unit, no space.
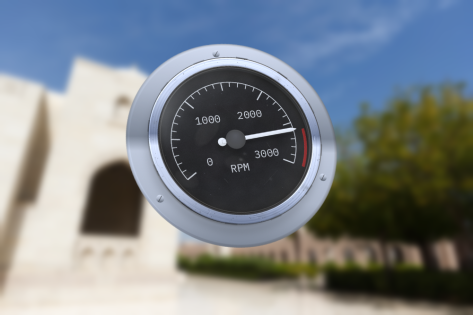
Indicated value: 2600rpm
